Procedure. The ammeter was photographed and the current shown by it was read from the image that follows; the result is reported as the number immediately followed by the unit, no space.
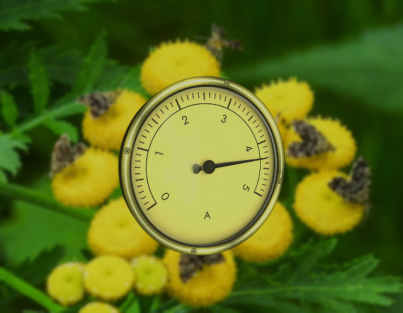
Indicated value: 4.3A
